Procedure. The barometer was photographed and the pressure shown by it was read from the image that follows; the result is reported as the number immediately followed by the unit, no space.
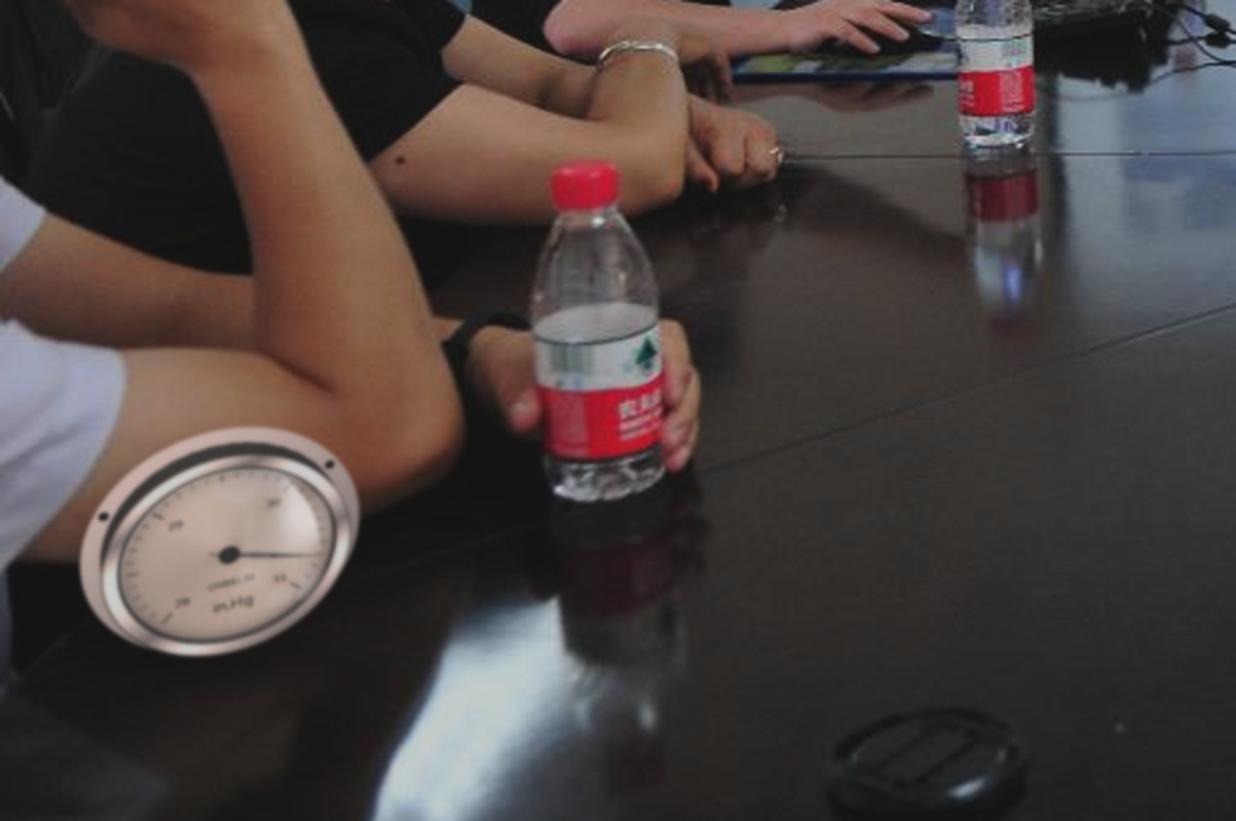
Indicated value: 30.7inHg
